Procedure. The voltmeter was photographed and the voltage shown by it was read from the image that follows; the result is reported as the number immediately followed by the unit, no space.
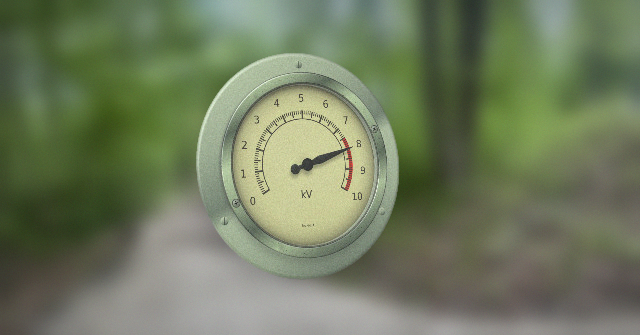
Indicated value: 8kV
